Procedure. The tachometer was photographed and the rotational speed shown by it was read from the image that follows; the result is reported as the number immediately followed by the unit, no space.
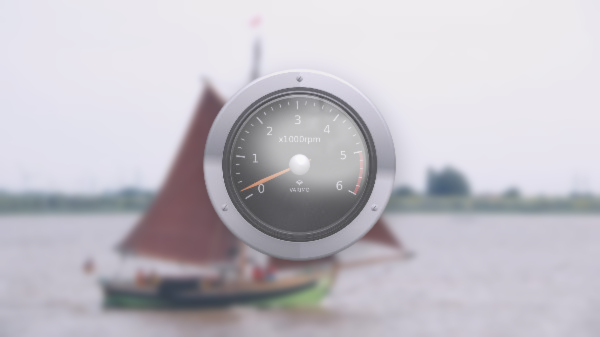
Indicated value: 200rpm
